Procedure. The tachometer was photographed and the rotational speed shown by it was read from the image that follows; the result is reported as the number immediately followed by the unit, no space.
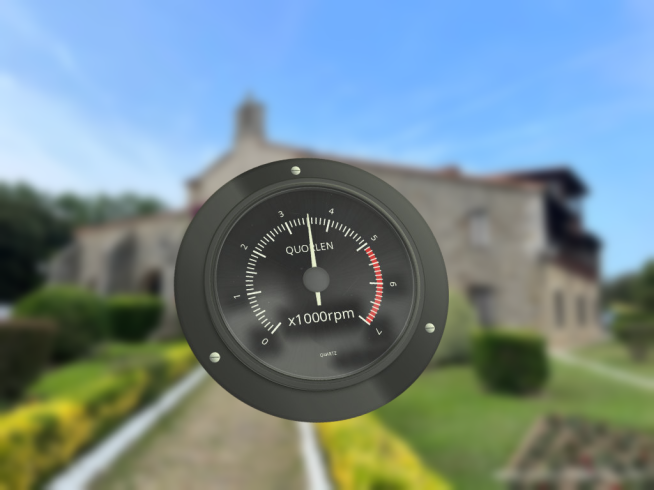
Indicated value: 3500rpm
